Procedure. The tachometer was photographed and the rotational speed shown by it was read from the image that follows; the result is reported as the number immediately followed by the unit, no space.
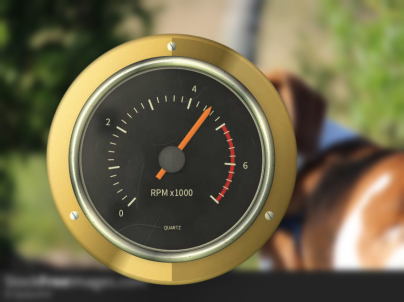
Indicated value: 4500rpm
